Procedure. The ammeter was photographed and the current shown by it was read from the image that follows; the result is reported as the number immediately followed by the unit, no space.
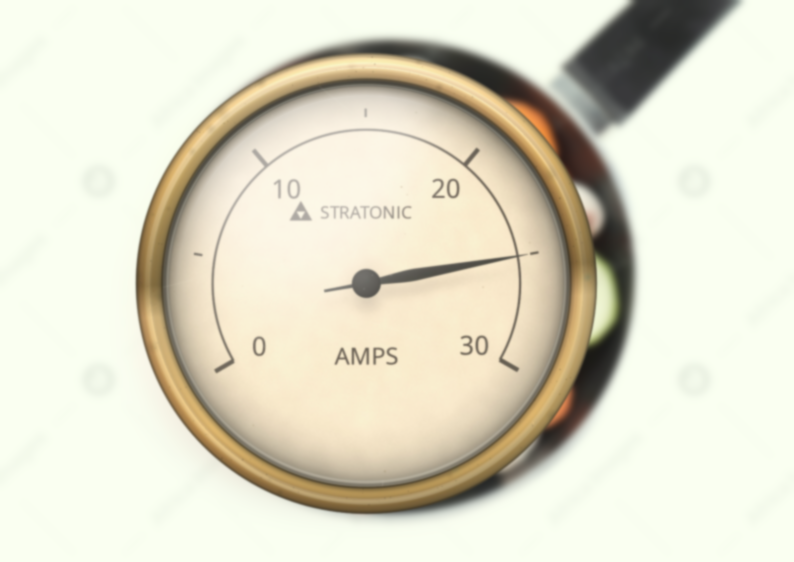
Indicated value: 25A
